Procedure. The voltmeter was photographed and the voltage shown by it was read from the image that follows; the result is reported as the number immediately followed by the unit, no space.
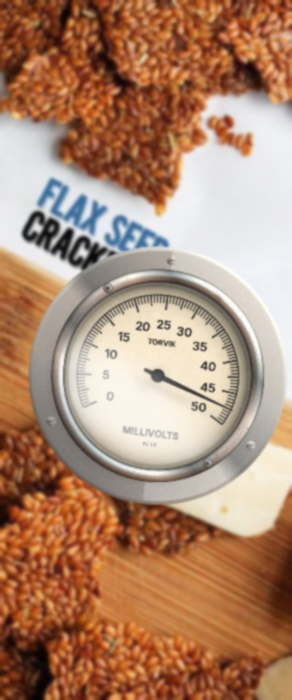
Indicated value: 47.5mV
